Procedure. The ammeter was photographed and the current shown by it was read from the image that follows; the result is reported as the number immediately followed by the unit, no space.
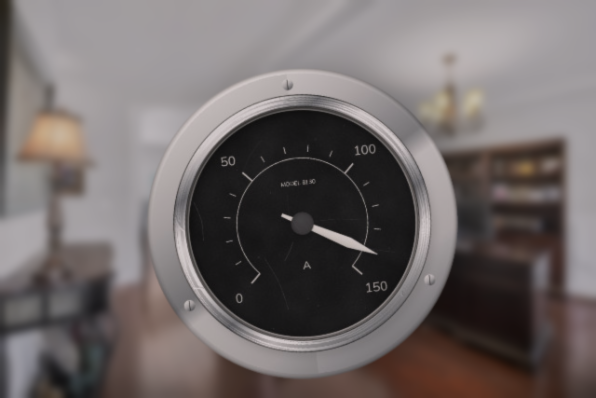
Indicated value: 140A
